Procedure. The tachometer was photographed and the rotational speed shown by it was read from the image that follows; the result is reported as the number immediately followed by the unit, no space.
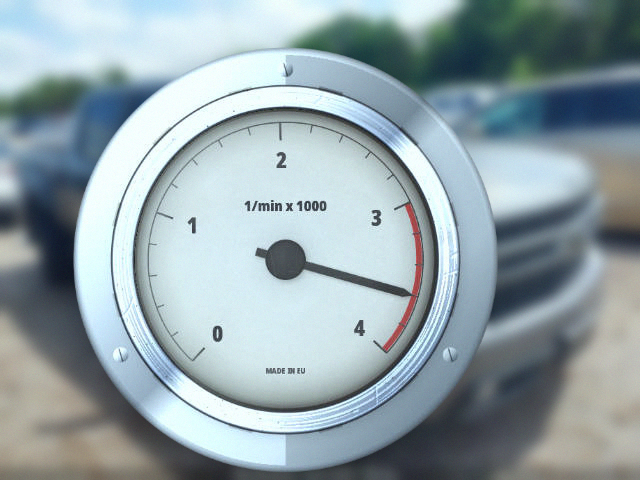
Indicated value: 3600rpm
